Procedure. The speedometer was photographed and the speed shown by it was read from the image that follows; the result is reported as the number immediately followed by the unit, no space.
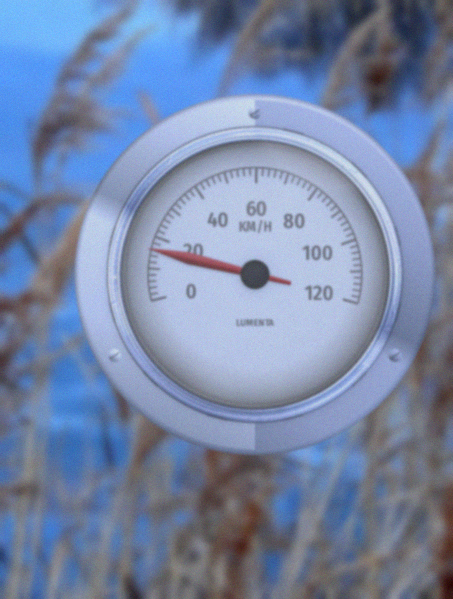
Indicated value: 16km/h
